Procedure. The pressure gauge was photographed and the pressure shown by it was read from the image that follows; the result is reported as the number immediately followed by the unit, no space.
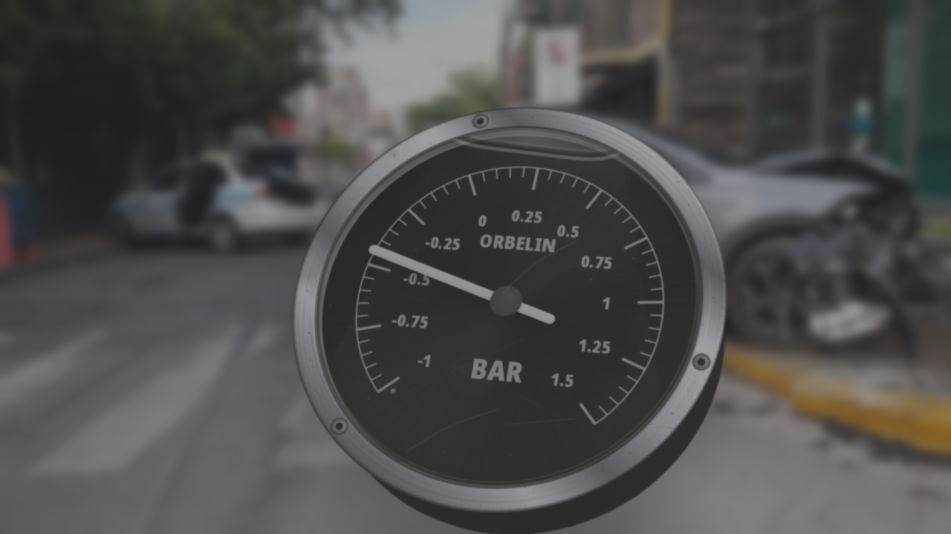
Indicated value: -0.45bar
